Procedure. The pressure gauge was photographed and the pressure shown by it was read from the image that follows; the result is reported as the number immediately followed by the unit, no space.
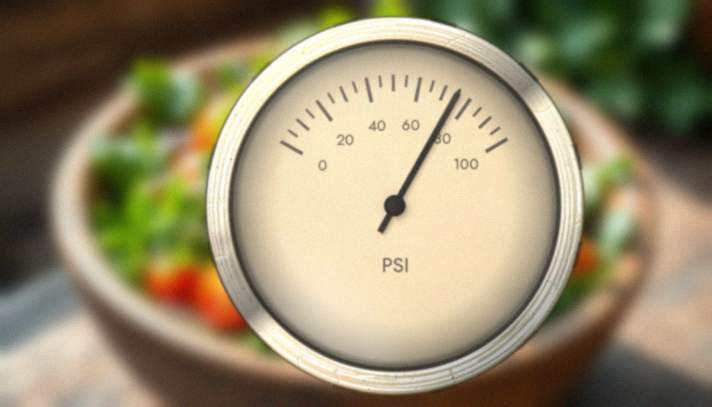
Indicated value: 75psi
